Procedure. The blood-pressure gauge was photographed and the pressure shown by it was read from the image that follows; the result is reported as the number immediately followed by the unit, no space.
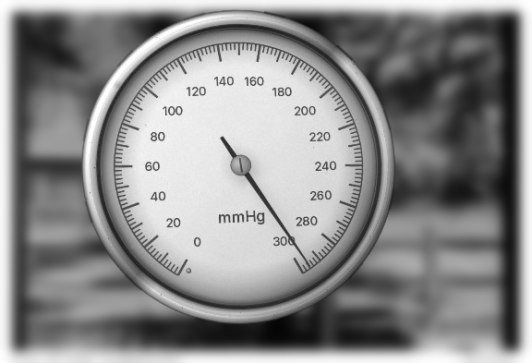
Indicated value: 296mmHg
